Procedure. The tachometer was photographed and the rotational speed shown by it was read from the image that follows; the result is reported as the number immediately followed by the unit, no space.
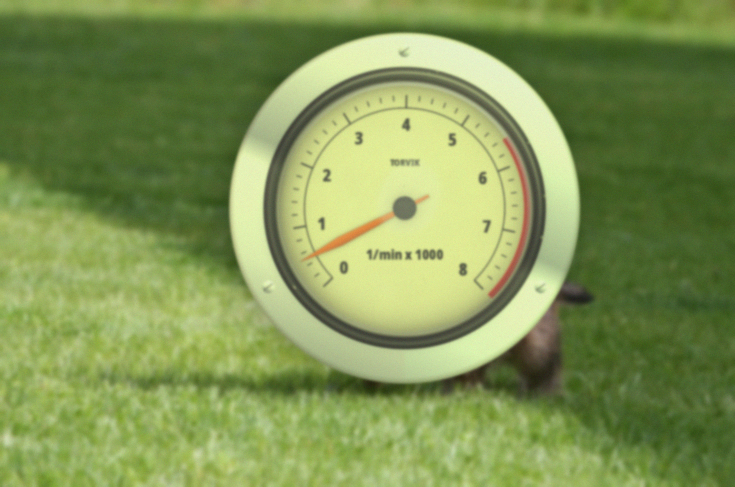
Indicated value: 500rpm
